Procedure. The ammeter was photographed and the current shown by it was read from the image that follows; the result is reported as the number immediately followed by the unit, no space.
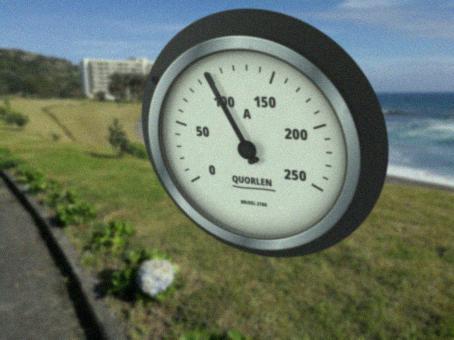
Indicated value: 100A
